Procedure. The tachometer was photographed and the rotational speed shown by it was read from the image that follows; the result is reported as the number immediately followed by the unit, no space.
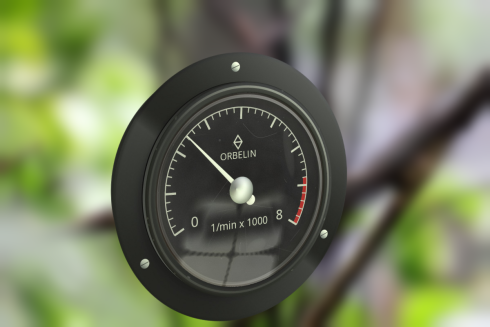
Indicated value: 2400rpm
